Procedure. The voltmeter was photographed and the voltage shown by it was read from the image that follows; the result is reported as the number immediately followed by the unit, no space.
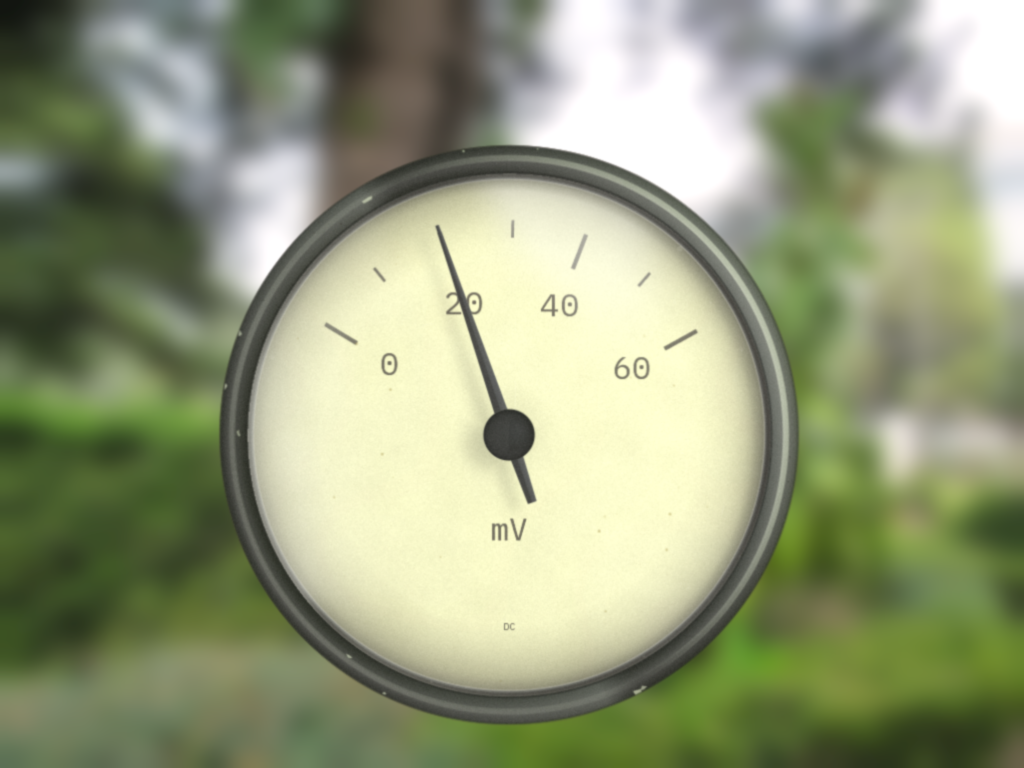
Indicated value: 20mV
